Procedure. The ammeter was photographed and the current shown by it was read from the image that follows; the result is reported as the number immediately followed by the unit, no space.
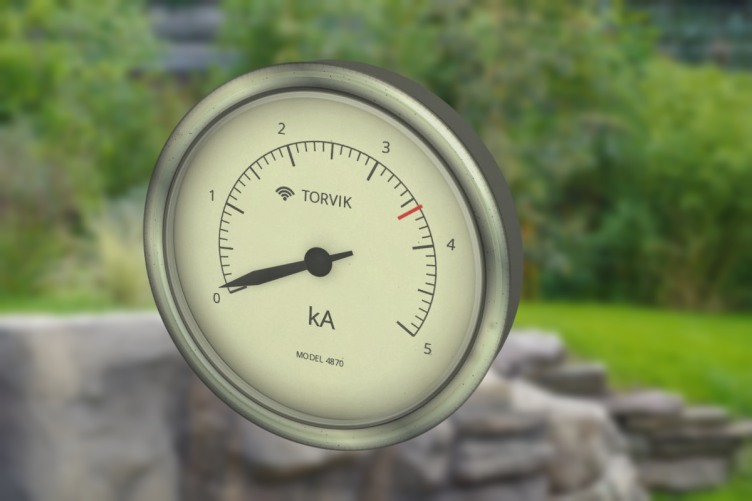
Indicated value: 0.1kA
